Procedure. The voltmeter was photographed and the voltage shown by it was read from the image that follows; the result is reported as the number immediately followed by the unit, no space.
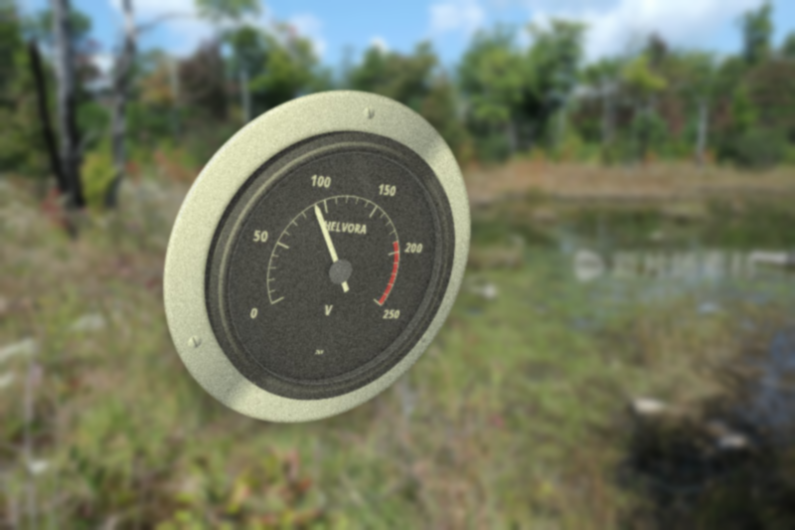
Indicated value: 90V
